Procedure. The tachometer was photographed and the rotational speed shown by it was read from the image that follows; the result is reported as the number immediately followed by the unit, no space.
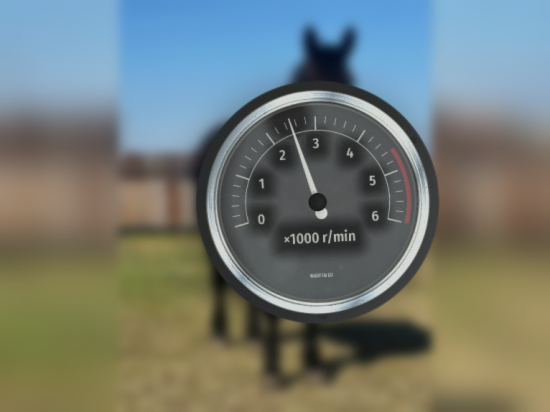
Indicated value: 2500rpm
